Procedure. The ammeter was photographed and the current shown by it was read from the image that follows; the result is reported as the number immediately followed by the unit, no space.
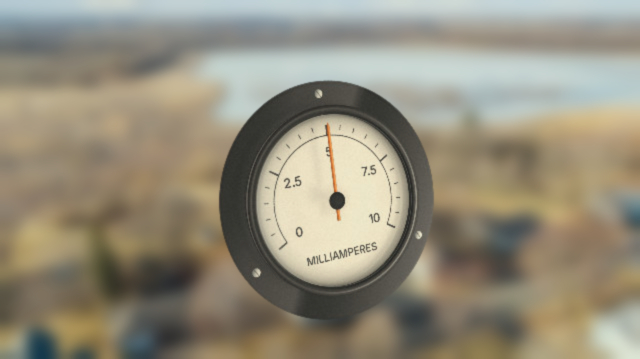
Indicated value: 5mA
